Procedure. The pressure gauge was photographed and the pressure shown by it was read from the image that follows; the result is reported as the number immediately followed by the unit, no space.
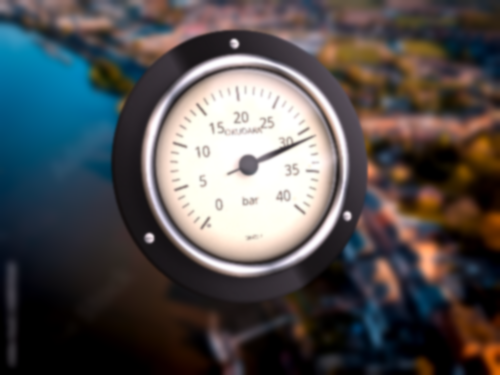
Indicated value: 31bar
